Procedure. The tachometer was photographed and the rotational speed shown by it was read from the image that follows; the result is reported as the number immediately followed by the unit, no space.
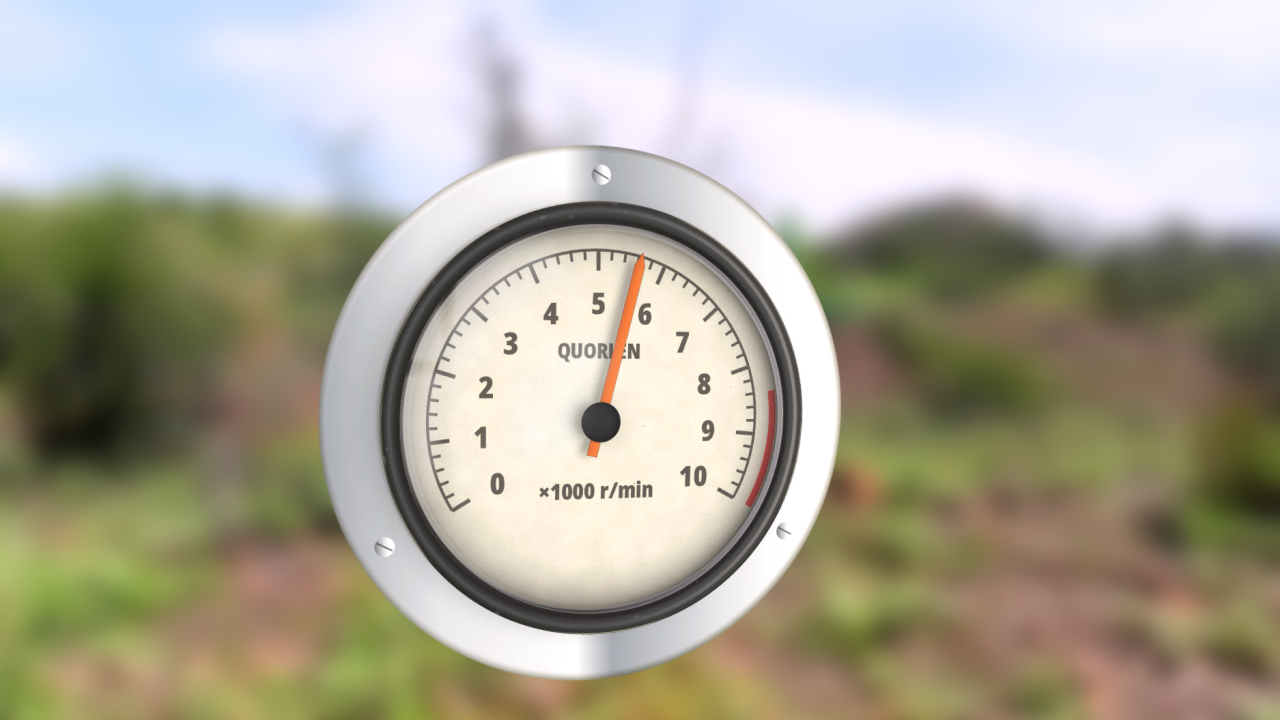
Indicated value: 5600rpm
